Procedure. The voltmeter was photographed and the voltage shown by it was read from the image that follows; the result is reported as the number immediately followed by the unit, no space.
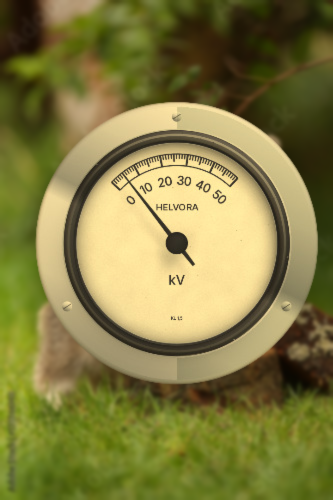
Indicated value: 5kV
